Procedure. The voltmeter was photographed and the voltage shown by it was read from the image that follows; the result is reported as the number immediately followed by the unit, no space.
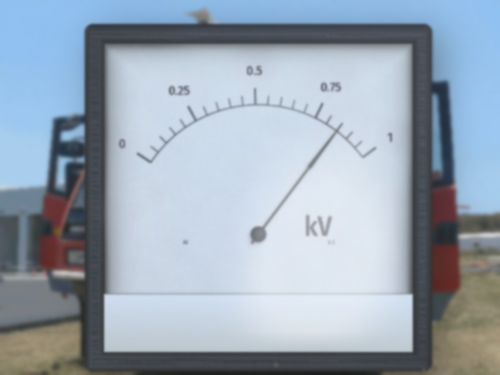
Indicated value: 0.85kV
